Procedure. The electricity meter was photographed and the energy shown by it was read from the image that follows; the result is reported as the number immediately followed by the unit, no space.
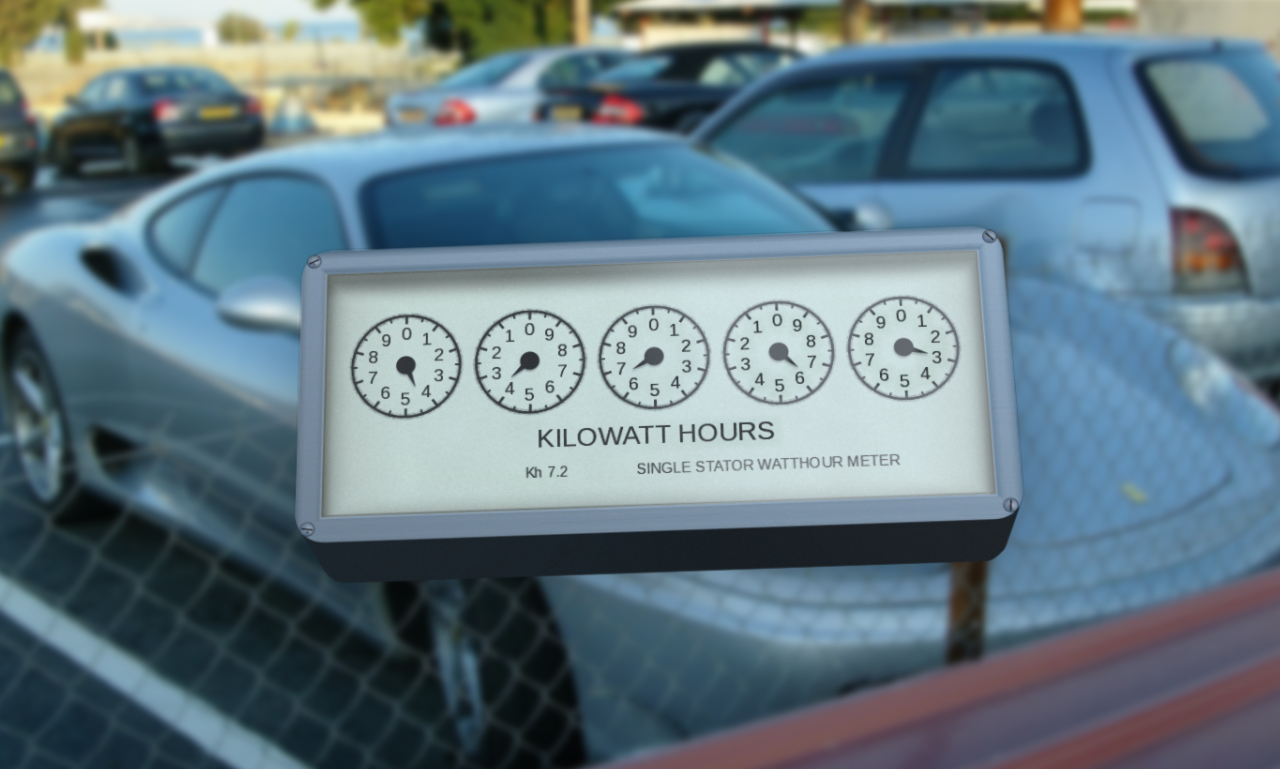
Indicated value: 43663kWh
